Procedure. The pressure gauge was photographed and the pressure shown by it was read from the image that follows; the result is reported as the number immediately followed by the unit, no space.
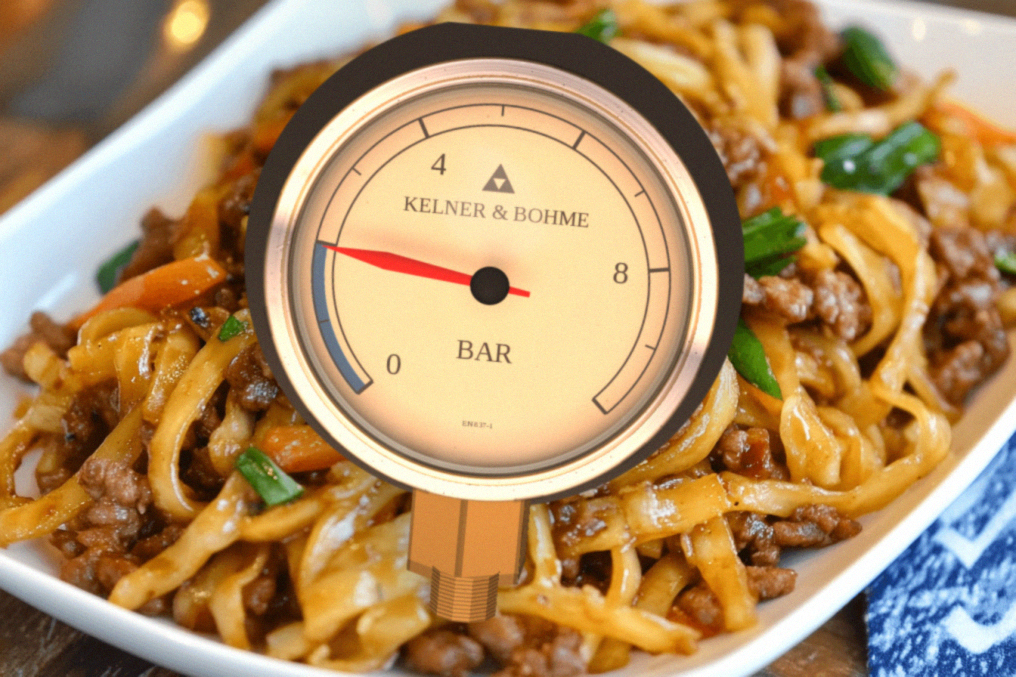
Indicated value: 2bar
